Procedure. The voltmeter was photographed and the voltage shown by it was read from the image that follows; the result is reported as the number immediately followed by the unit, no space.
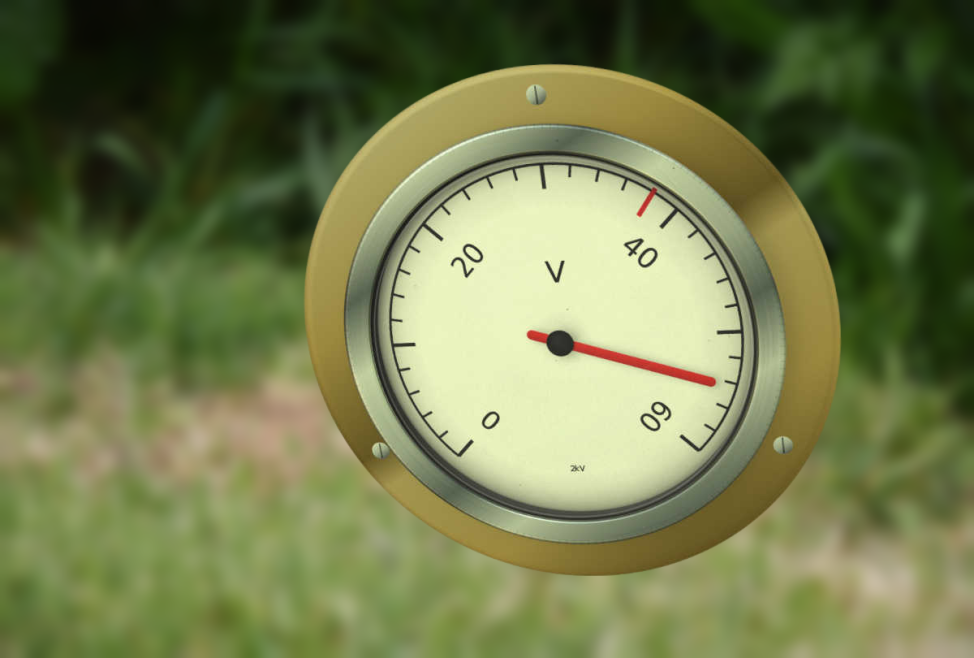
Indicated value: 54V
